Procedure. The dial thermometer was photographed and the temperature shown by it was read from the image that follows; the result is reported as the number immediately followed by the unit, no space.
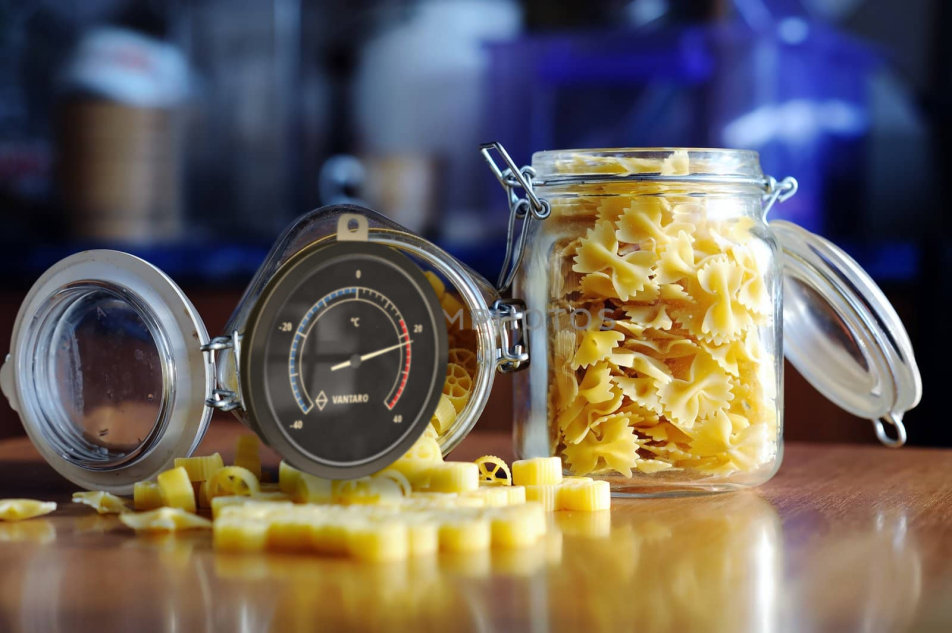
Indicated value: 22°C
